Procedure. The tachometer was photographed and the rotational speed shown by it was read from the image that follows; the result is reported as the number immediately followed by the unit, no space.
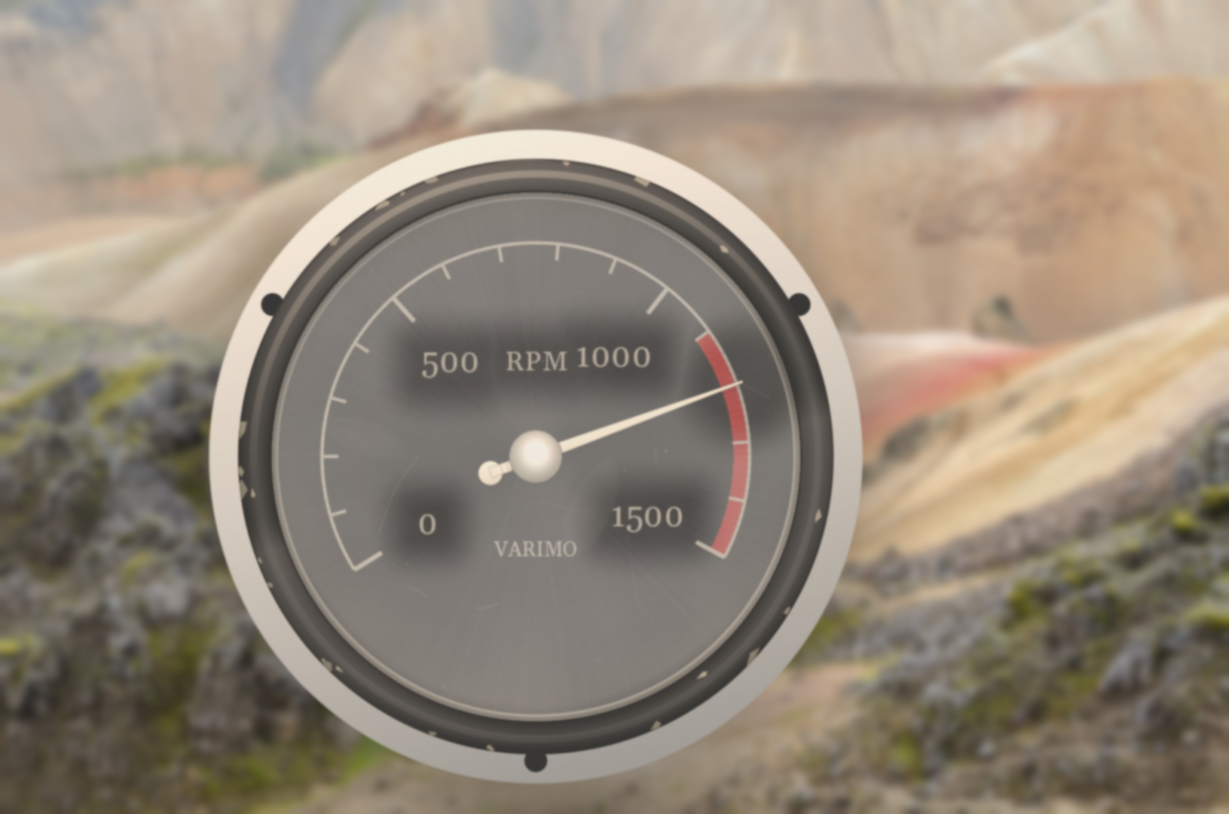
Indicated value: 1200rpm
